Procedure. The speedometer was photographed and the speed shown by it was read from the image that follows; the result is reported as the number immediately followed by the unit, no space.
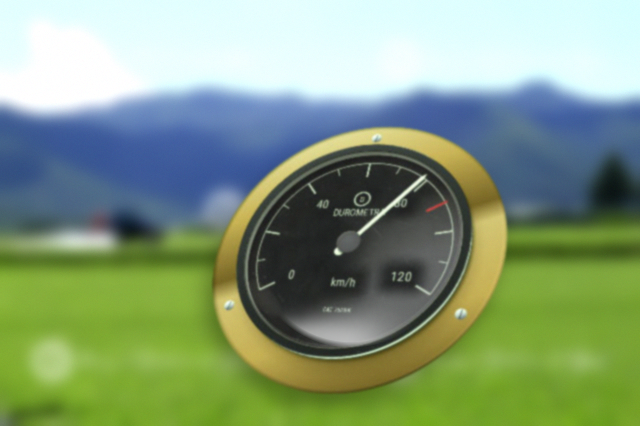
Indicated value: 80km/h
